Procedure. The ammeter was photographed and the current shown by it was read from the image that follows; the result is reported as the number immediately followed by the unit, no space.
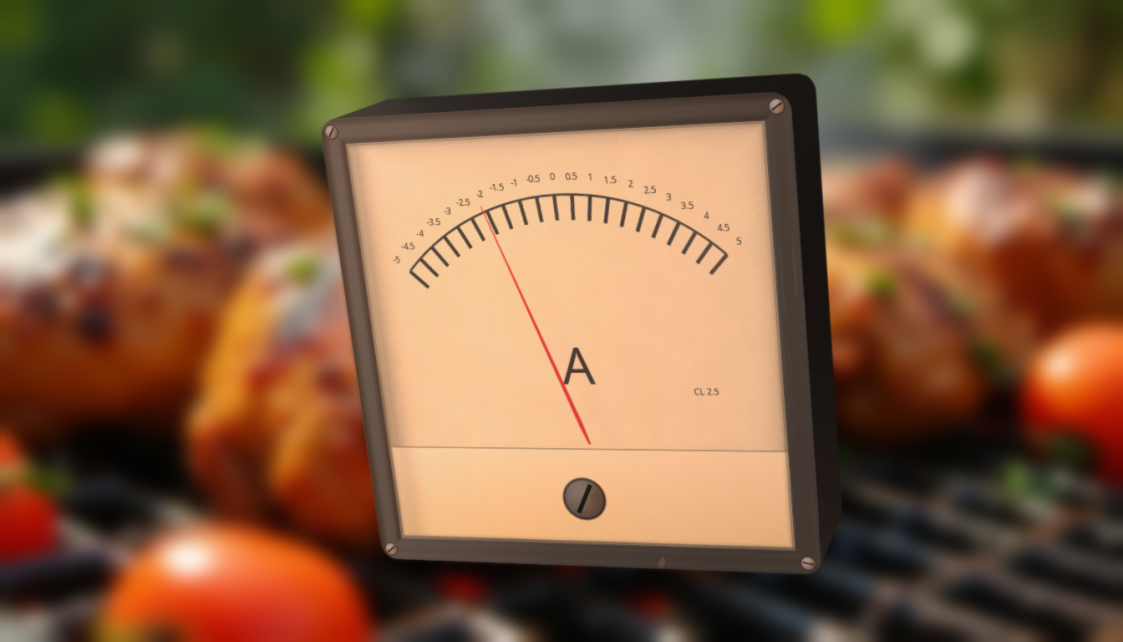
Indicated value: -2A
